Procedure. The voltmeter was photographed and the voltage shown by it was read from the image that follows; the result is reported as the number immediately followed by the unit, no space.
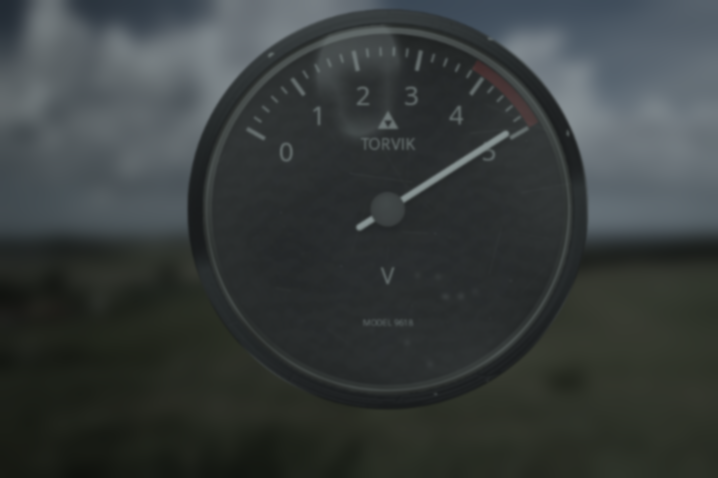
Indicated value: 4.9V
